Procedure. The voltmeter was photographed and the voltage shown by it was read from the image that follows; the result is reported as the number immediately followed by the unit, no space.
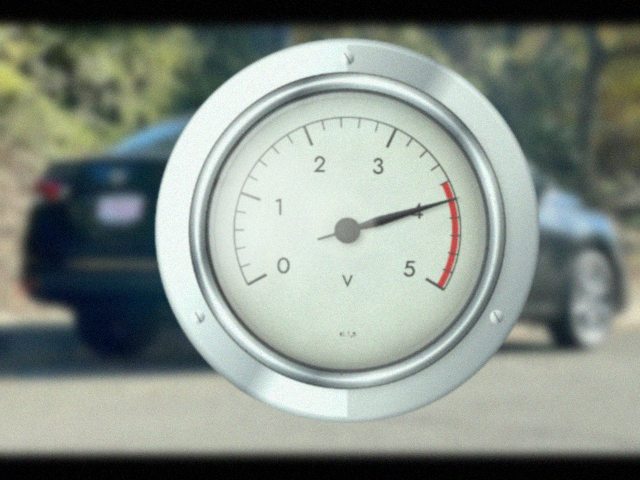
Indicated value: 4V
